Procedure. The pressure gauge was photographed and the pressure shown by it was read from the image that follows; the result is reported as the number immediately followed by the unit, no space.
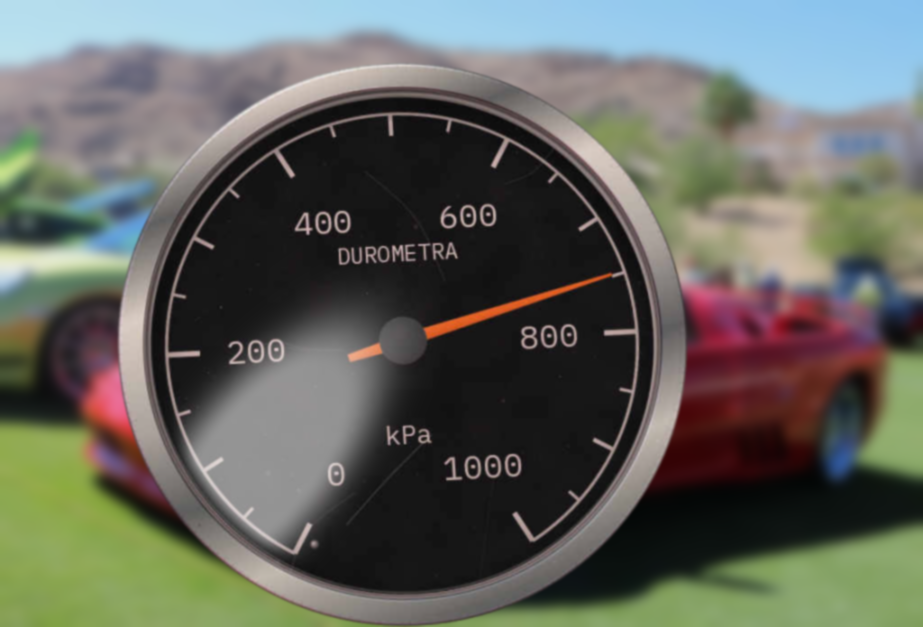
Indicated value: 750kPa
